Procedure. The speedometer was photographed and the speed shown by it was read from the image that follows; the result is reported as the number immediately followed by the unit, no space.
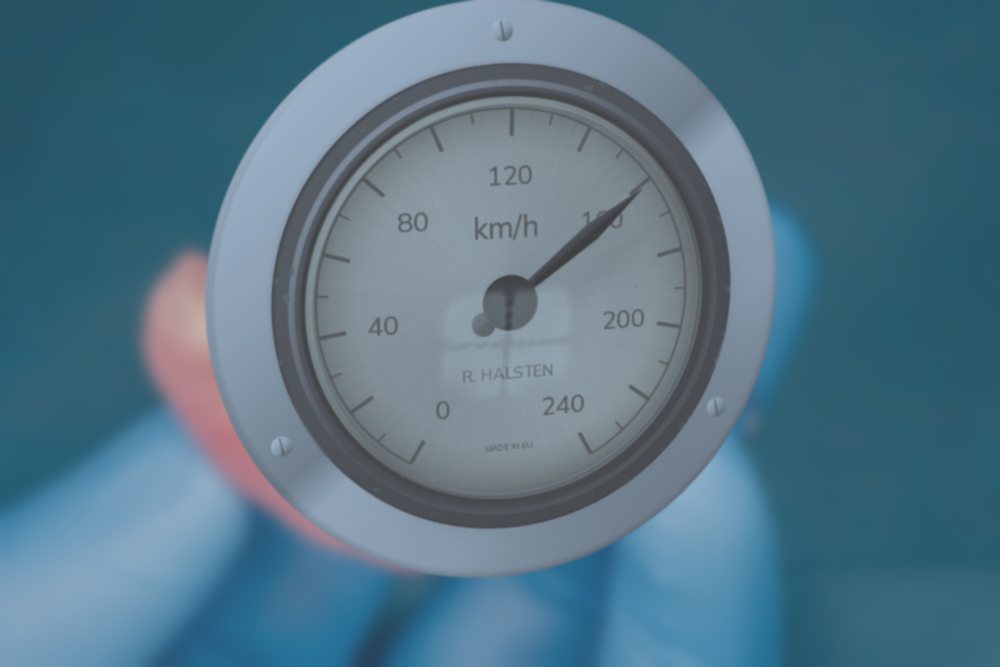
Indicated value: 160km/h
